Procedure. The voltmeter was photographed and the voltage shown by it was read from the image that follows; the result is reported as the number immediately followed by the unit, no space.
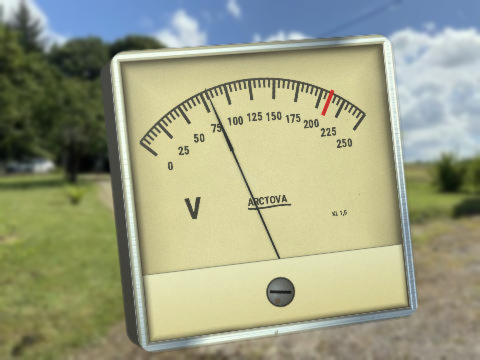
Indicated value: 80V
